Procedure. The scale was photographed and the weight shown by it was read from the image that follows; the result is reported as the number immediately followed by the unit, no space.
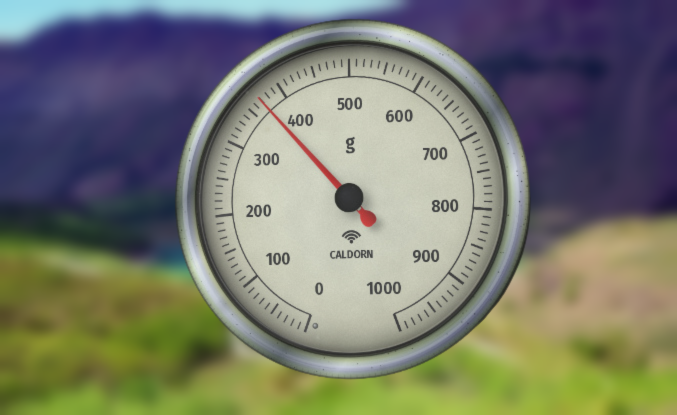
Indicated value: 370g
